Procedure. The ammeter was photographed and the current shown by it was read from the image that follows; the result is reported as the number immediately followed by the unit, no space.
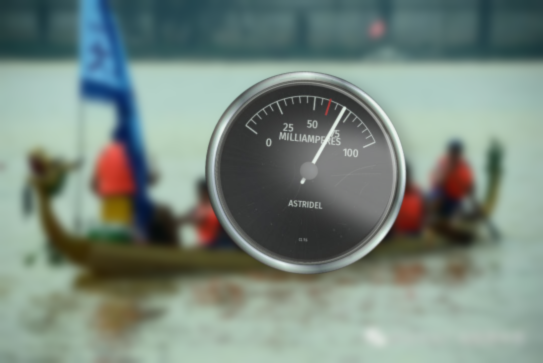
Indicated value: 70mA
